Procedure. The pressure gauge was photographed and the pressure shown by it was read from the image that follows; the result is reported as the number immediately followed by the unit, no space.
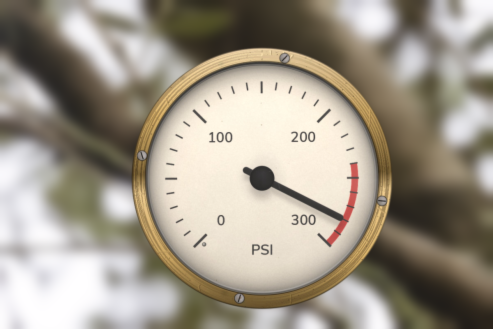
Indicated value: 280psi
